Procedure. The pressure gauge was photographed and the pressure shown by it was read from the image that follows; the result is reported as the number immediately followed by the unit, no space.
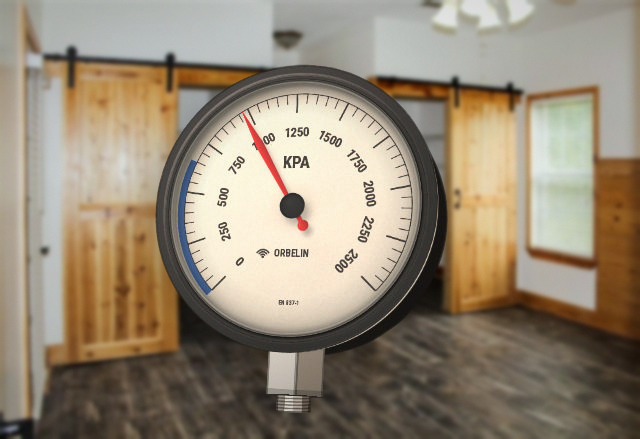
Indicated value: 975kPa
